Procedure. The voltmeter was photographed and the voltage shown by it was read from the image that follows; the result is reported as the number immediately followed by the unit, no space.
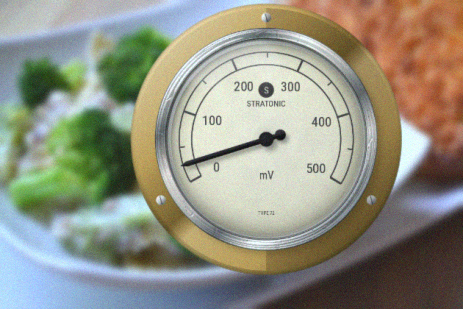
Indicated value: 25mV
